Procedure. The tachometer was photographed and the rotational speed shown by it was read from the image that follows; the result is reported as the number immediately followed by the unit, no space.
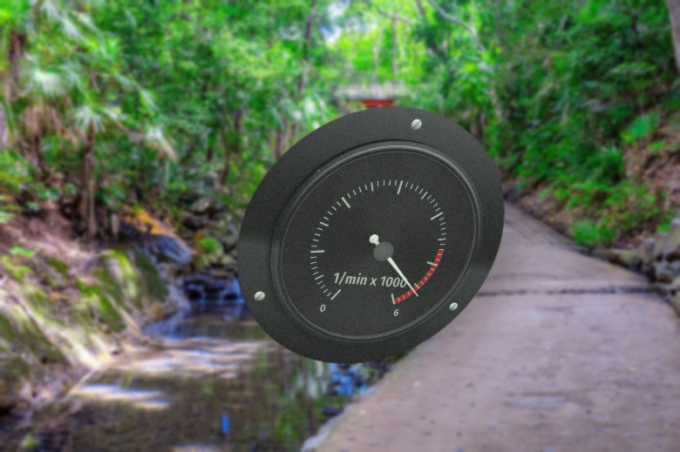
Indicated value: 5600rpm
